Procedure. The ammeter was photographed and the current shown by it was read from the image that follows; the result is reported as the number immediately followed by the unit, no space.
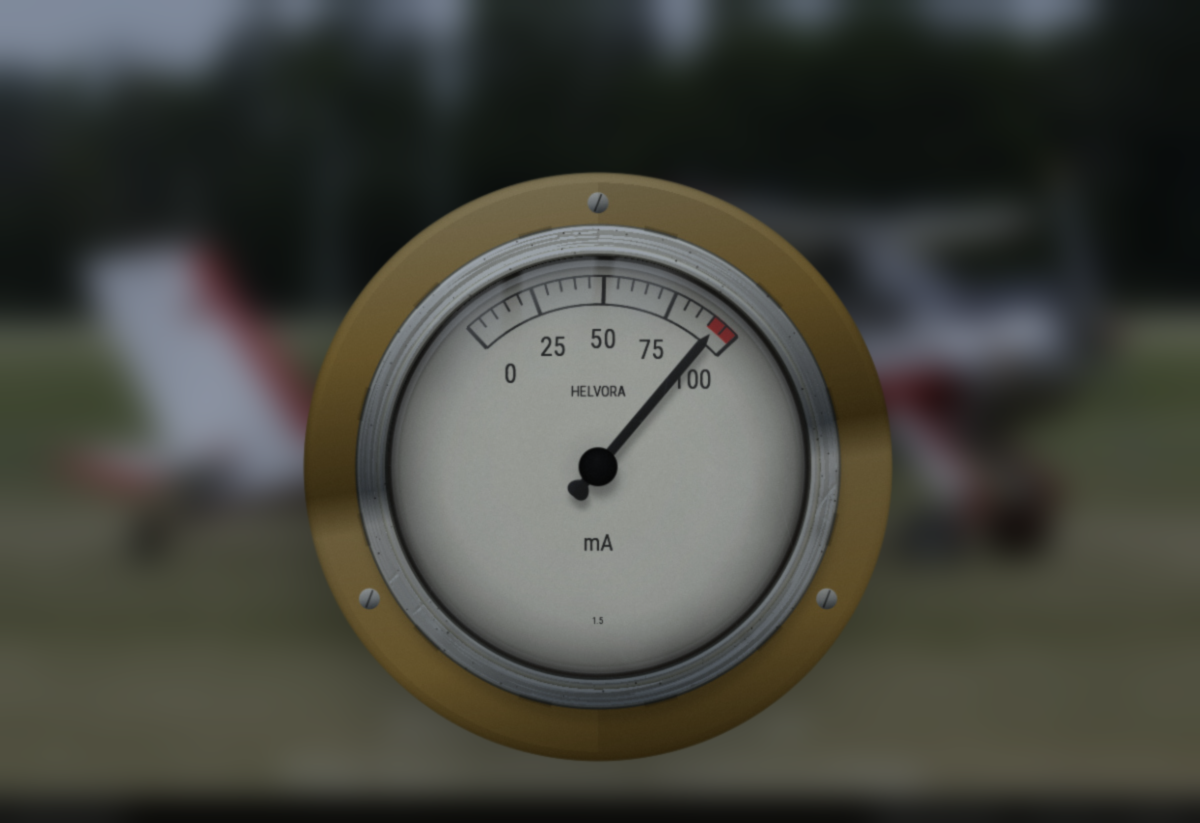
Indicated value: 92.5mA
